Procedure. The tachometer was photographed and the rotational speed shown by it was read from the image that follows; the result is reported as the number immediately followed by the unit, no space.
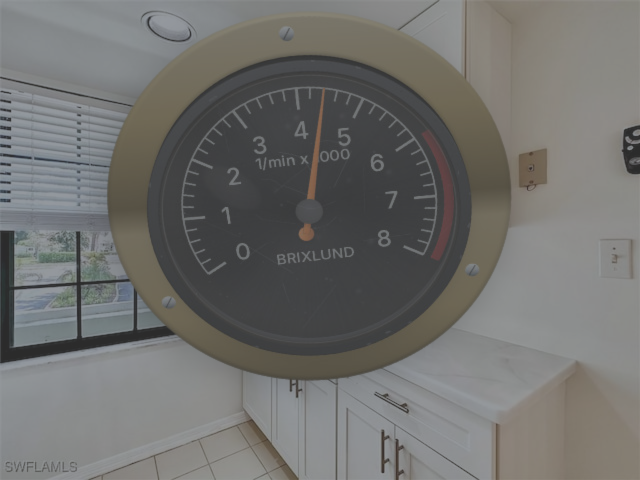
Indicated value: 4400rpm
